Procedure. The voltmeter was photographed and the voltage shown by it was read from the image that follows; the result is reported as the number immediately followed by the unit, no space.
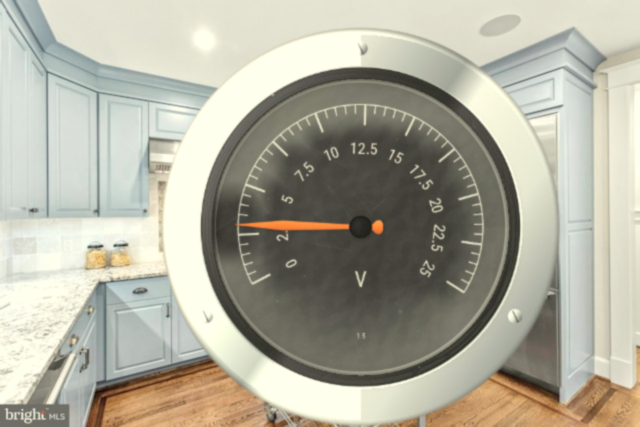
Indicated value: 3V
